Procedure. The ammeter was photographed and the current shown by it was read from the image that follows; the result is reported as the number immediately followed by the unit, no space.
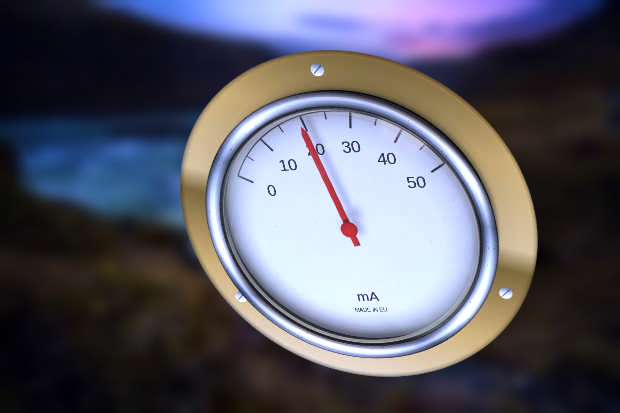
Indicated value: 20mA
